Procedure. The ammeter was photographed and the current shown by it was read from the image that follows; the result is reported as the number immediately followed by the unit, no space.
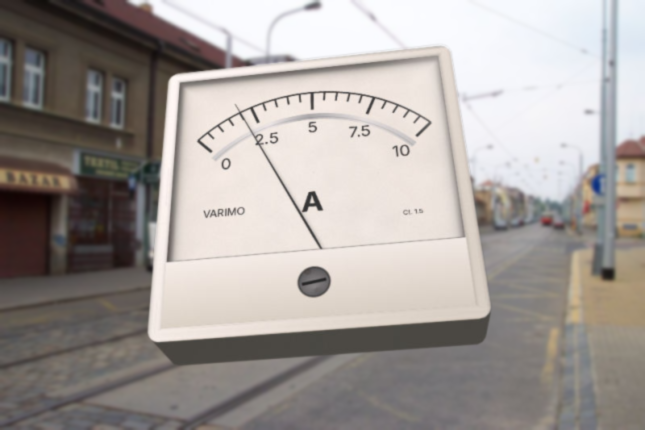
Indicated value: 2A
